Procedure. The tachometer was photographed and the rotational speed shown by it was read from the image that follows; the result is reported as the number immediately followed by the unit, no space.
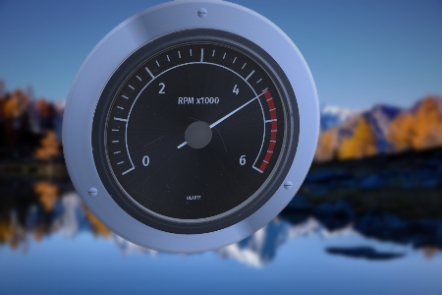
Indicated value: 4400rpm
